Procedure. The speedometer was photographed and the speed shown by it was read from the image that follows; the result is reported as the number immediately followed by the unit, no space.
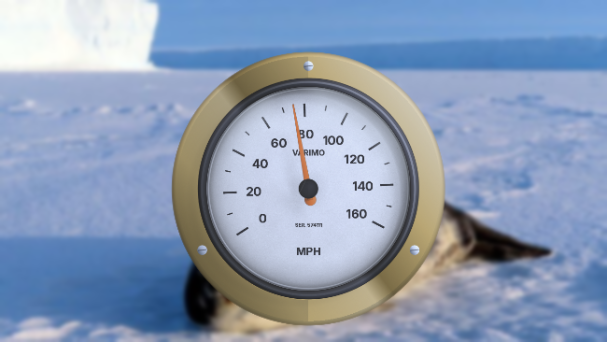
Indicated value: 75mph
